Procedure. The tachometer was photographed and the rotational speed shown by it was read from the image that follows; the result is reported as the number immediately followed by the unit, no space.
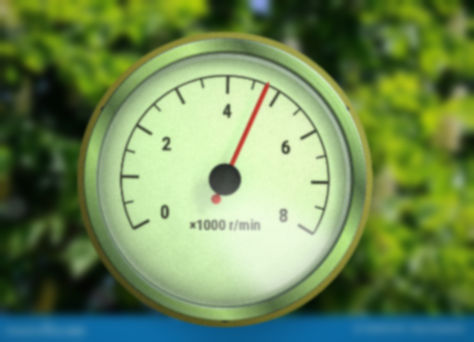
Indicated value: 4750rpm
